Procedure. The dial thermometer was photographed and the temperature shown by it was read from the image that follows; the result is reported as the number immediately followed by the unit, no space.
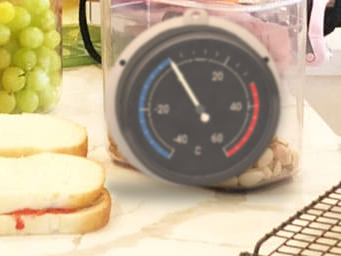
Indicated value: 0°C
